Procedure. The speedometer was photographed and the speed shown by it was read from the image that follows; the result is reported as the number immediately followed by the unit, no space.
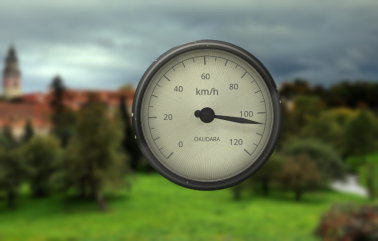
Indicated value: 105km/h
